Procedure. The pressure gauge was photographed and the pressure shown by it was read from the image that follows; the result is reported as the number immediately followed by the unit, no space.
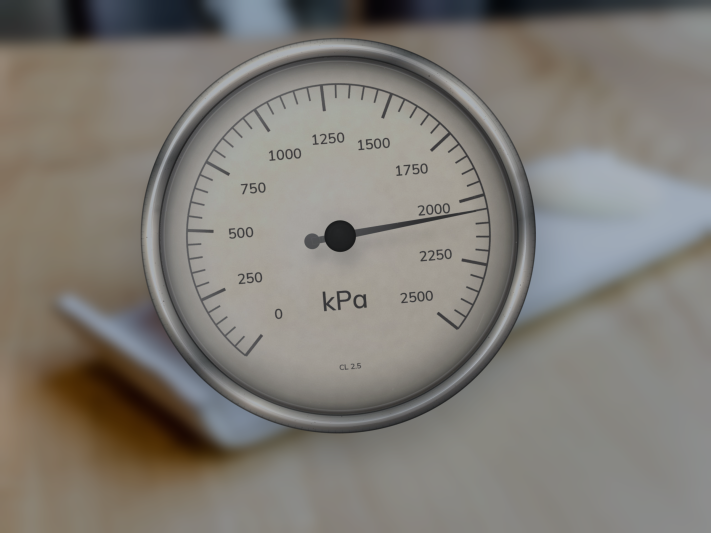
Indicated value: 2050kPa
